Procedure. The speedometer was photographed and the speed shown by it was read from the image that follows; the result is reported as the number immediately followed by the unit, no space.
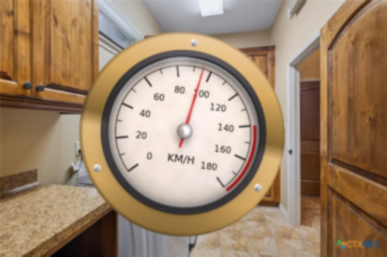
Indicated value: 95km/h
